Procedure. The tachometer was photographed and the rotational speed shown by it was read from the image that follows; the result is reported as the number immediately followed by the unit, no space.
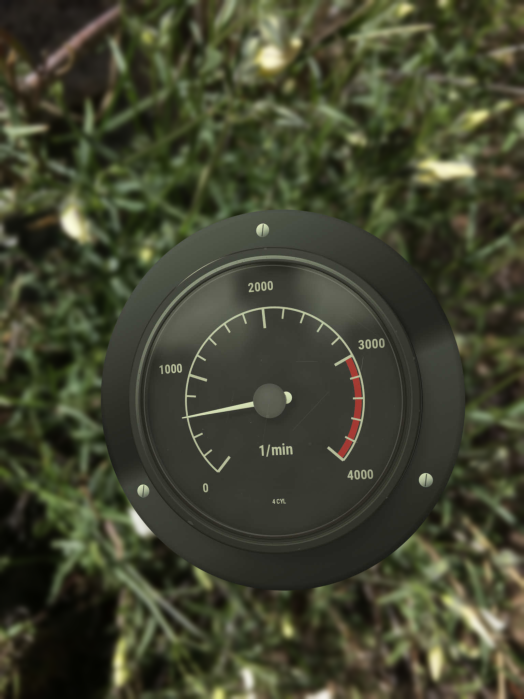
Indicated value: 600rpm
